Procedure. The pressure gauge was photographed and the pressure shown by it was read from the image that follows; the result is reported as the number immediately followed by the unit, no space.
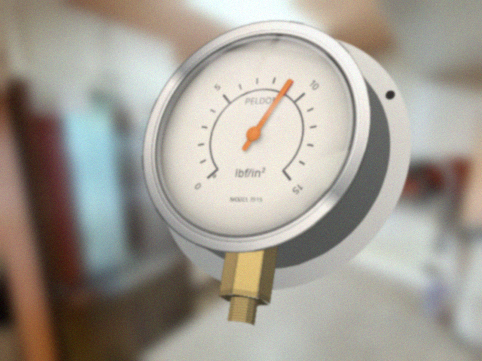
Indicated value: 9psi
